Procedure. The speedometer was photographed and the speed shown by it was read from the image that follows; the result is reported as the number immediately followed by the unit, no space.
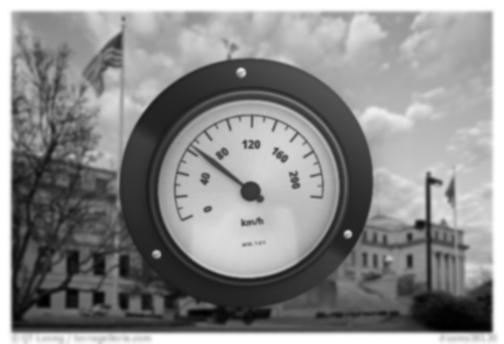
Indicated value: 65km/h
